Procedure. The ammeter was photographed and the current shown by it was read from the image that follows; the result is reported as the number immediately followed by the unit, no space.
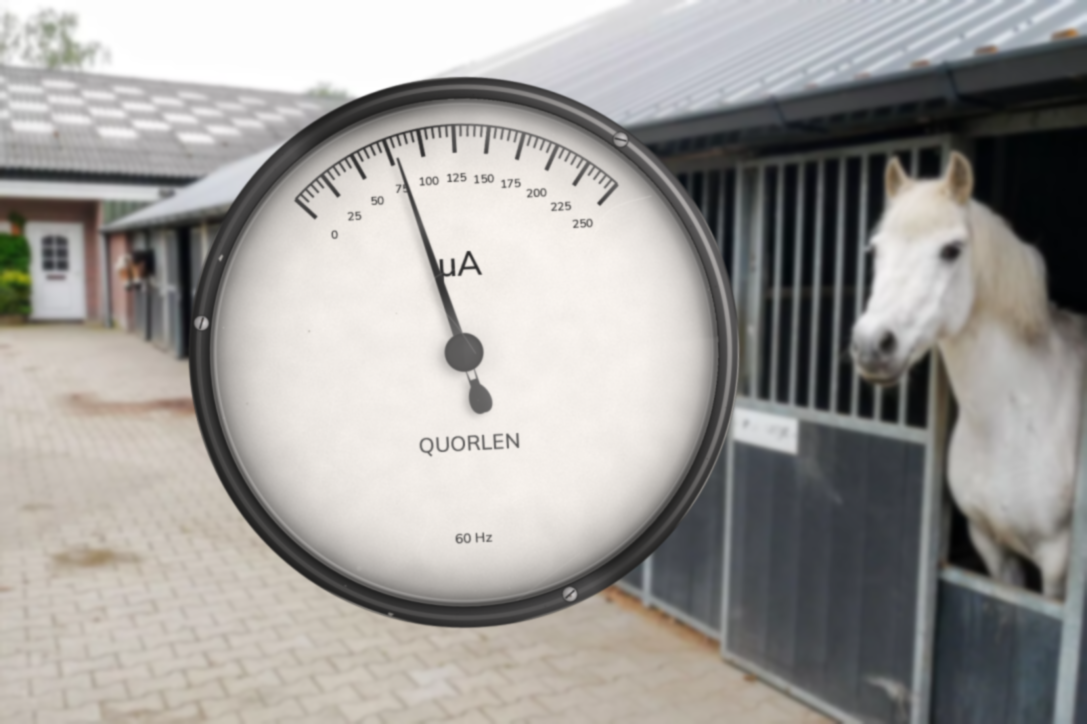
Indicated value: 80µA
